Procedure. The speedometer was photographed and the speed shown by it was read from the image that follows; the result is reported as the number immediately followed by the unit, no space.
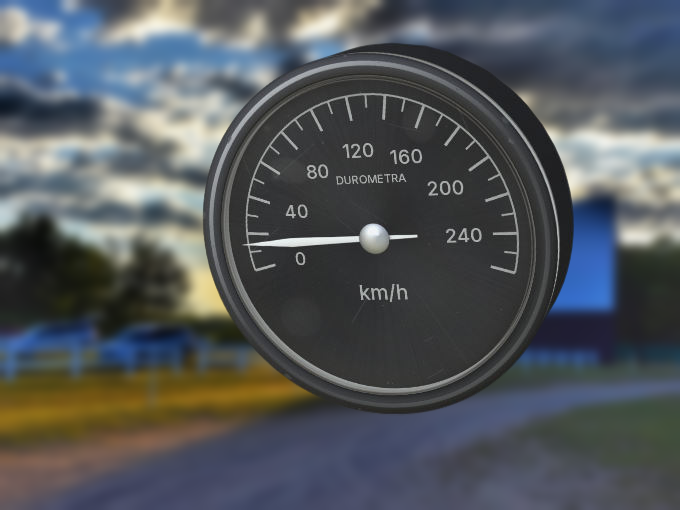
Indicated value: 15km/h
